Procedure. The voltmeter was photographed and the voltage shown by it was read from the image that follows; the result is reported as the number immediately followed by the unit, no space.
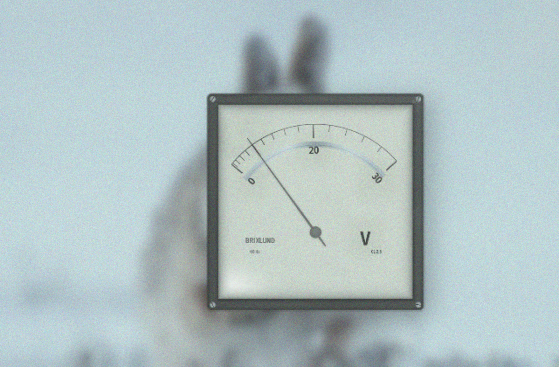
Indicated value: 10V
